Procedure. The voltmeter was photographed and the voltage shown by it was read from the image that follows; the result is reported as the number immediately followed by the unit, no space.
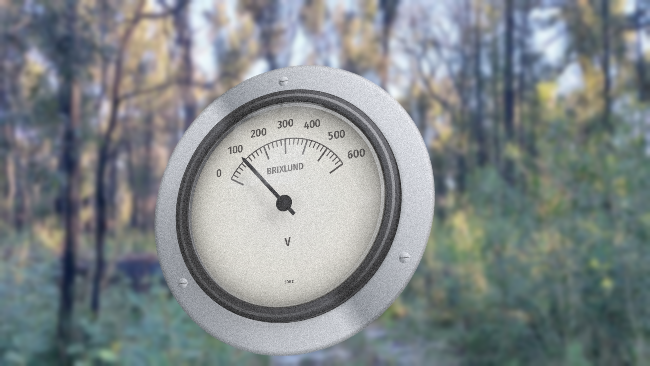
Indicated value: 100V
